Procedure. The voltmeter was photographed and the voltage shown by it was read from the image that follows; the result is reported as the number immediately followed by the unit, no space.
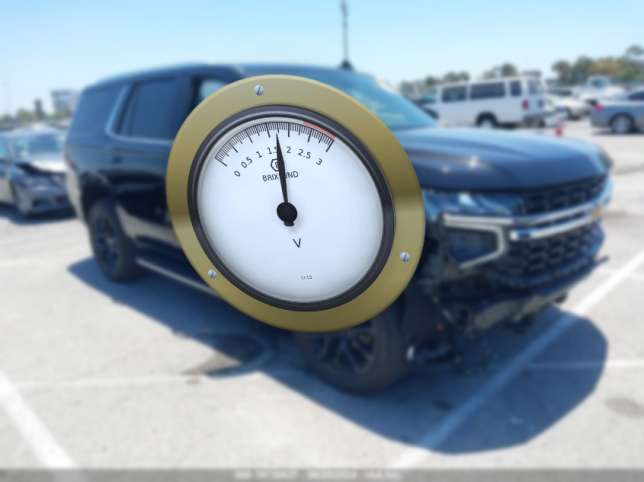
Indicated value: 1.75V
